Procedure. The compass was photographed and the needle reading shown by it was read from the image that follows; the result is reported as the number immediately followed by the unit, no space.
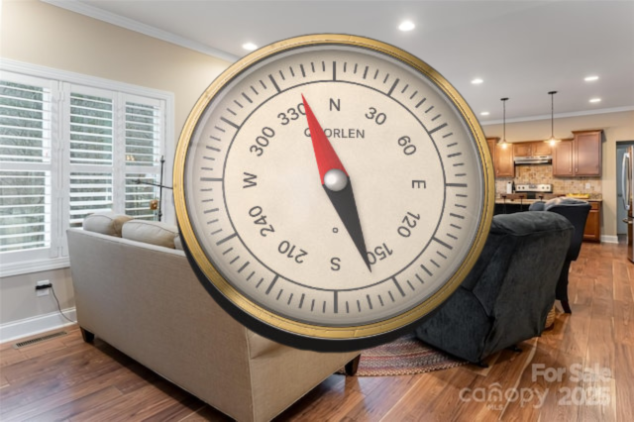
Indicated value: 340°
